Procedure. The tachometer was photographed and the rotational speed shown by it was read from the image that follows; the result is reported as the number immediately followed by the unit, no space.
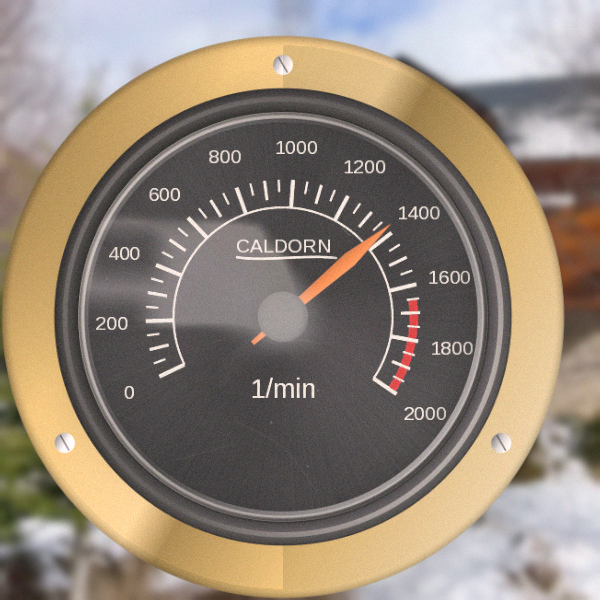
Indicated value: 1375rpm
